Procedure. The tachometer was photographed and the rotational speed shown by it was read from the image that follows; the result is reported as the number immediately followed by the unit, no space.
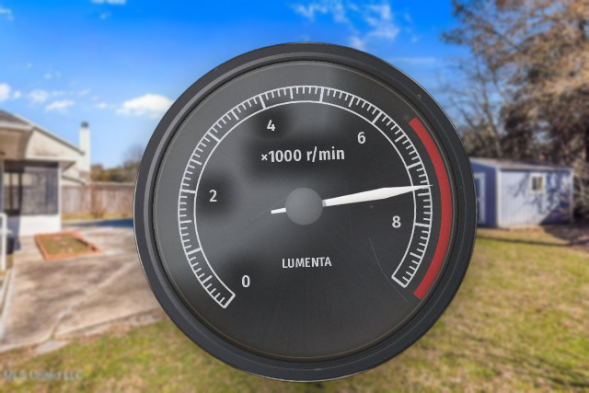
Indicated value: 7400rpm
